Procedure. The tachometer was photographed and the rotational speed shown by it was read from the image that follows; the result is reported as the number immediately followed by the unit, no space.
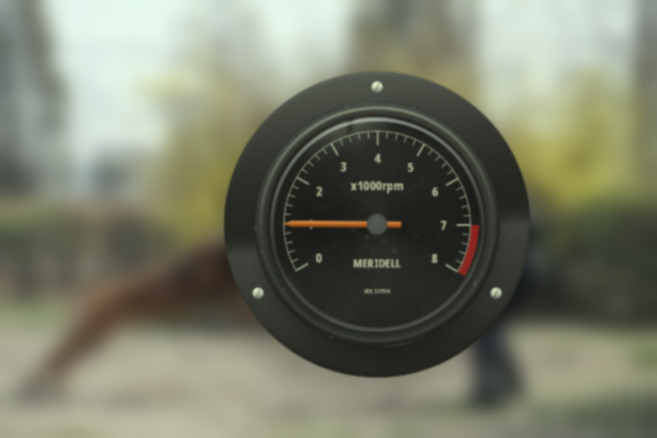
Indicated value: 1000rpm
